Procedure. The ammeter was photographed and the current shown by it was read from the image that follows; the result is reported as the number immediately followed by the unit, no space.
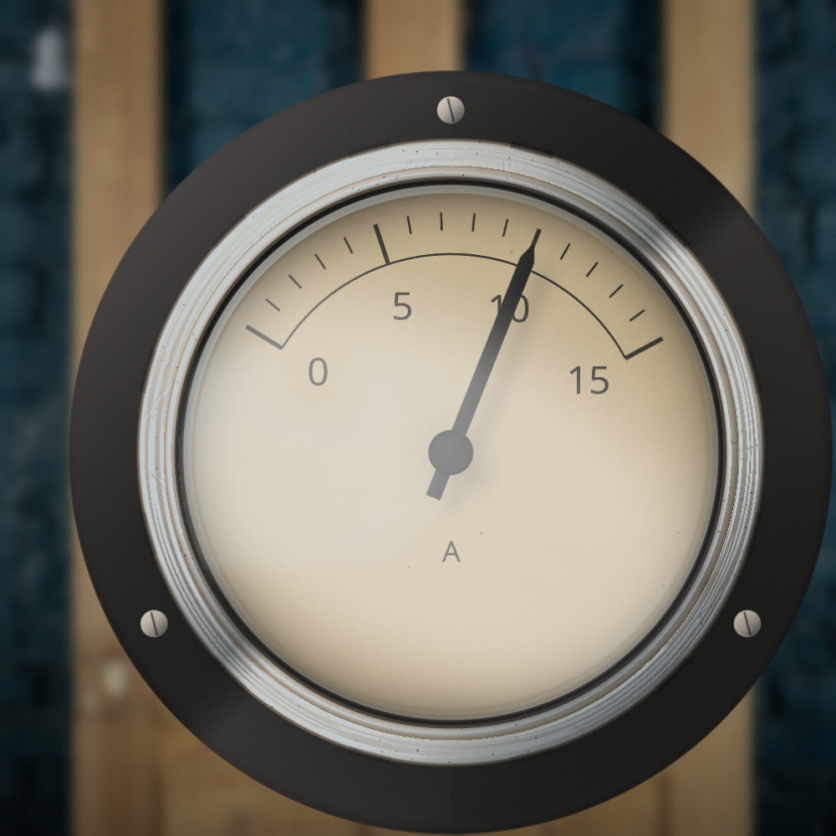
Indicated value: 10A
